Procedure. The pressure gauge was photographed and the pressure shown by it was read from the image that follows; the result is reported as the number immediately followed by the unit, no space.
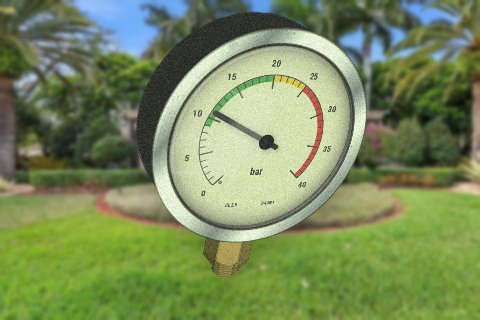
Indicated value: 11bar
